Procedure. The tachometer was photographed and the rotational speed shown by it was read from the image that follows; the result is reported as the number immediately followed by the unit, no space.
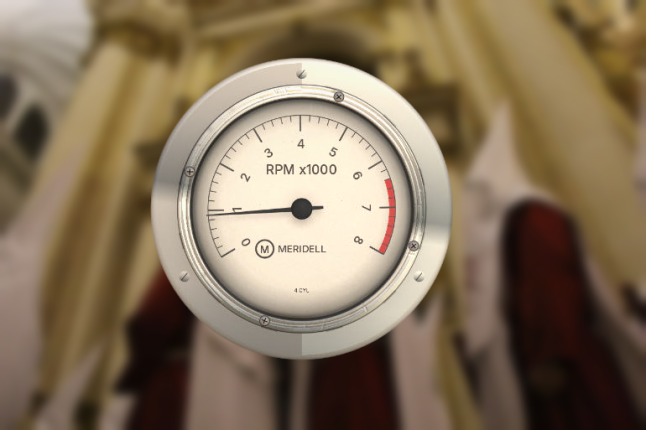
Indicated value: 900rpm
